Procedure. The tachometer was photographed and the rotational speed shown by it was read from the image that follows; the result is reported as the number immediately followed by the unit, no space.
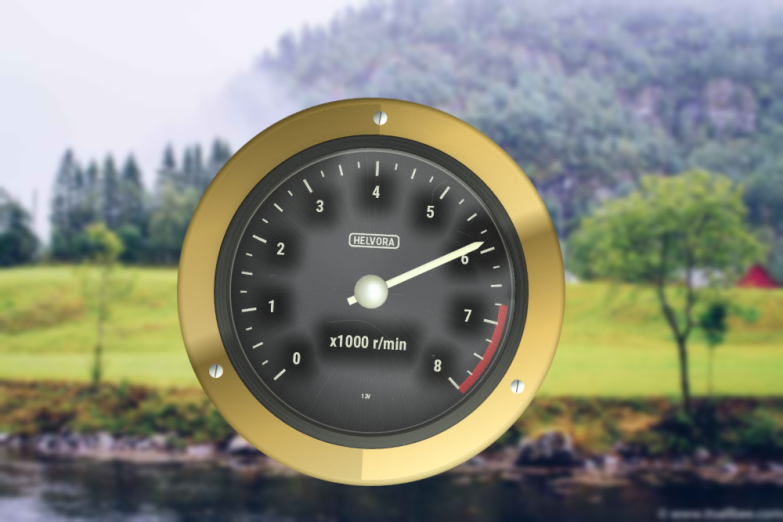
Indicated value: 5875rpm
